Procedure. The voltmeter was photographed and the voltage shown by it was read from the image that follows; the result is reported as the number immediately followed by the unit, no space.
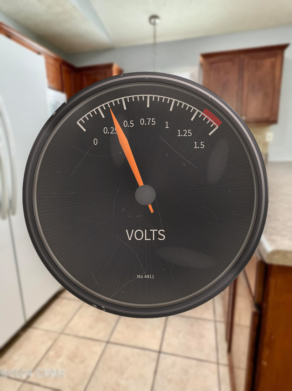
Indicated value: 0.35V
